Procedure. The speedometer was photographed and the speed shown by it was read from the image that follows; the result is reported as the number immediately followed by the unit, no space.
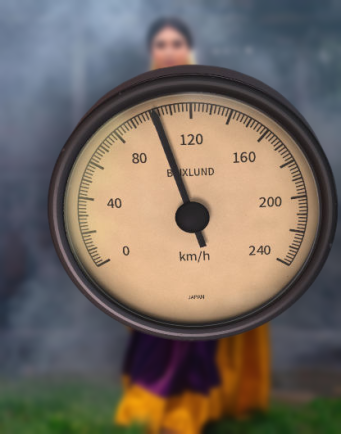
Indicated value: 102km/h
